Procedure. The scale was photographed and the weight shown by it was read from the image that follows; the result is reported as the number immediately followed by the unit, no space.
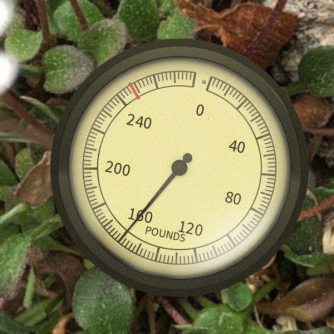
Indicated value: 160lb
